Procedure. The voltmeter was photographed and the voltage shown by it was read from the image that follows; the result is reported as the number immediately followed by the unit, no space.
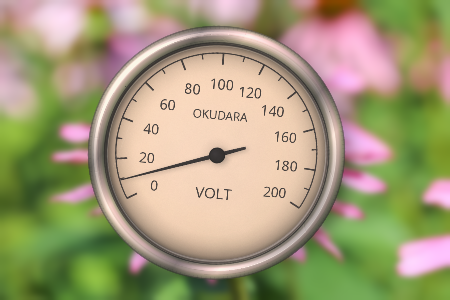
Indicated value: 10V
